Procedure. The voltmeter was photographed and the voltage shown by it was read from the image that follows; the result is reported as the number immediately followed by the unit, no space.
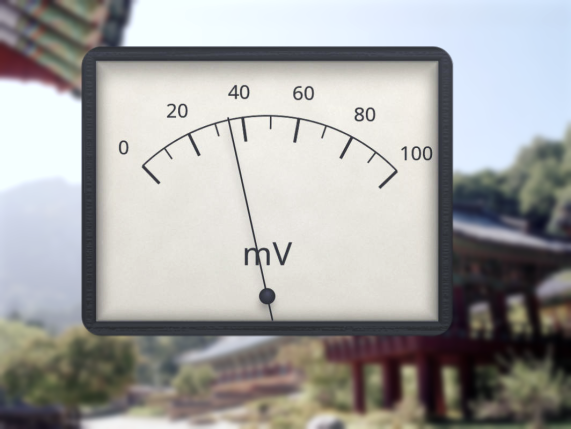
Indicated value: 35mV
